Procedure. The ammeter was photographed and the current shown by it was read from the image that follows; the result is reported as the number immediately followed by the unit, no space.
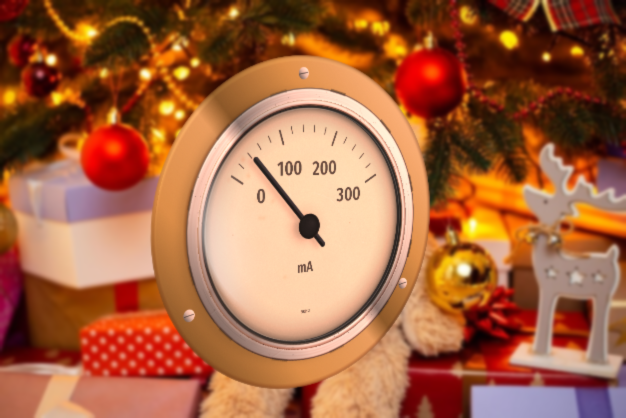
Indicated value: 40mA
